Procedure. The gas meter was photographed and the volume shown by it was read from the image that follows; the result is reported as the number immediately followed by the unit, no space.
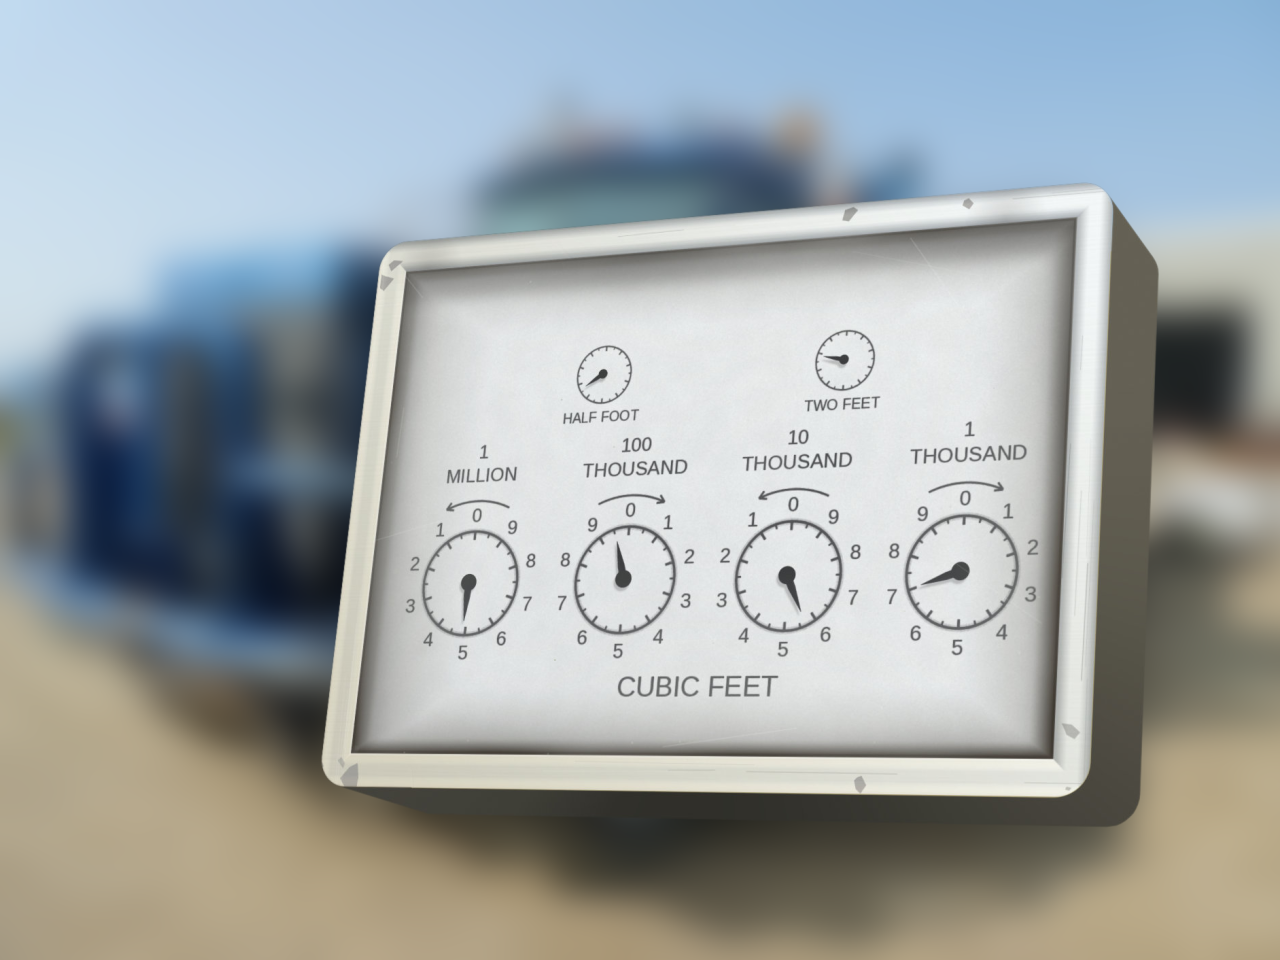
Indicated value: 495700ft³
